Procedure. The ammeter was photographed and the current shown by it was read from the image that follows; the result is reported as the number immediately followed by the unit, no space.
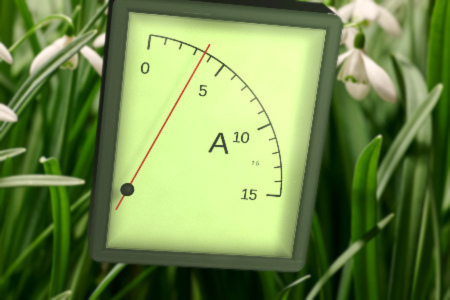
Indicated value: 3.5A
